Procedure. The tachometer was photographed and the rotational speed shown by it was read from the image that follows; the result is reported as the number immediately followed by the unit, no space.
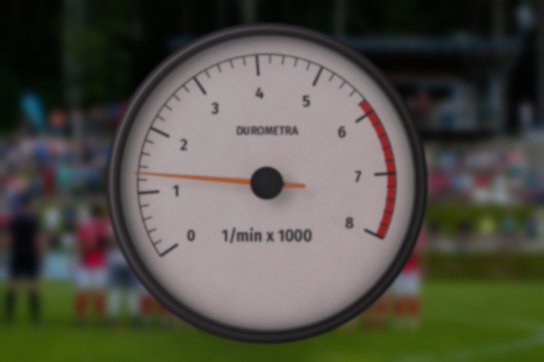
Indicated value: 1300rpm
